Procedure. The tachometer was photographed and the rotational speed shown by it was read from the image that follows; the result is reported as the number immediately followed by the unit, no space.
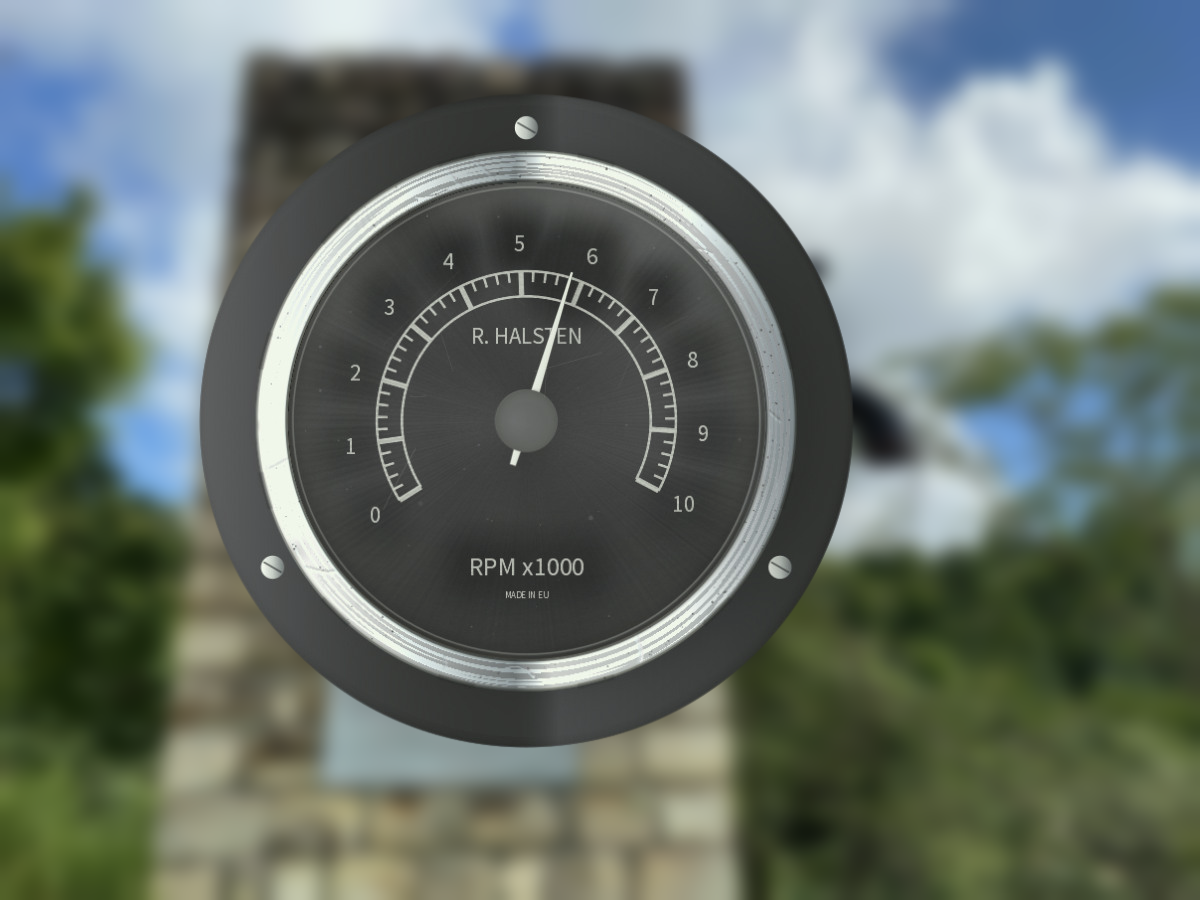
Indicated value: 5800rpm
